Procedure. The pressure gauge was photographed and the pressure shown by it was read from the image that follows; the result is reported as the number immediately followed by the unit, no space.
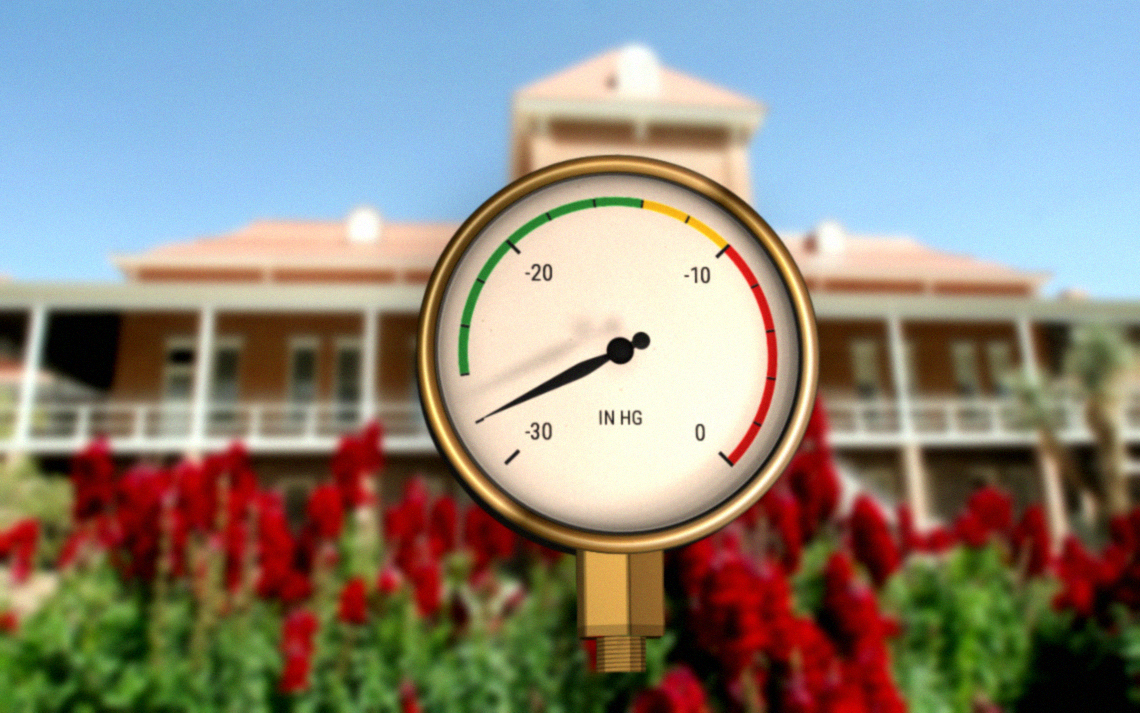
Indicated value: -28inHg
